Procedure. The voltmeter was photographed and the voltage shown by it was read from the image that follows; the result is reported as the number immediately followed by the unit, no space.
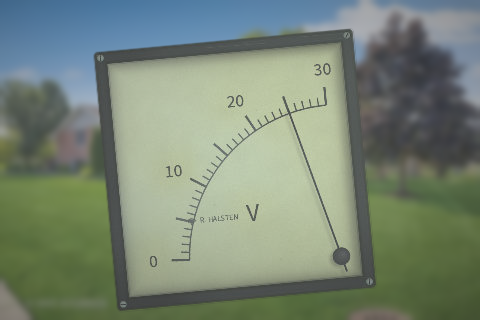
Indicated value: 25V
